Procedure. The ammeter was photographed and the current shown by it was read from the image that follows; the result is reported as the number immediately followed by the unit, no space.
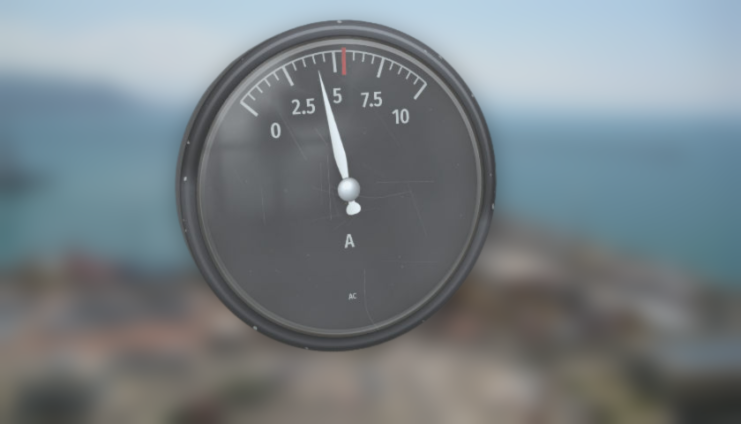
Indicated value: 4A
